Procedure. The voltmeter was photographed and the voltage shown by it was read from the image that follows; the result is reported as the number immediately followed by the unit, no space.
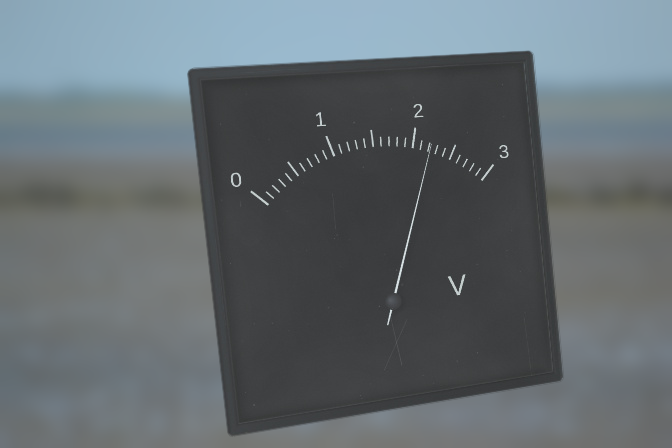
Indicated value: 2.2V
